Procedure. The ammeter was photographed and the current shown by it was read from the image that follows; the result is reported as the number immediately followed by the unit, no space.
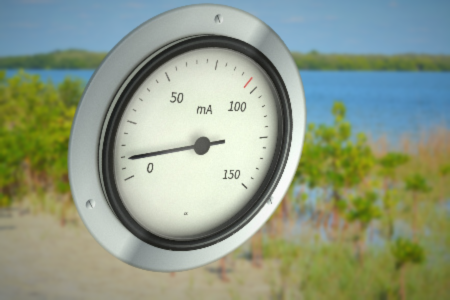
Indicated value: 10mA
